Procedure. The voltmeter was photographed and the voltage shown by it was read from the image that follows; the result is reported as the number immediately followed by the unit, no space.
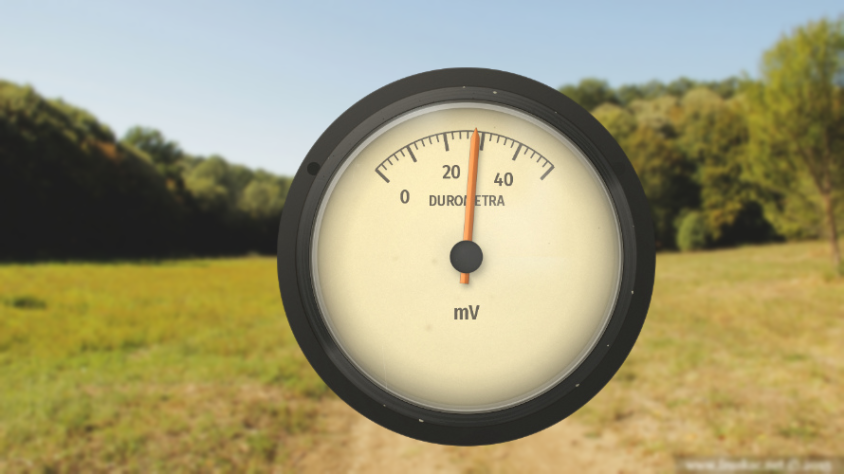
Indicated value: 28mV
